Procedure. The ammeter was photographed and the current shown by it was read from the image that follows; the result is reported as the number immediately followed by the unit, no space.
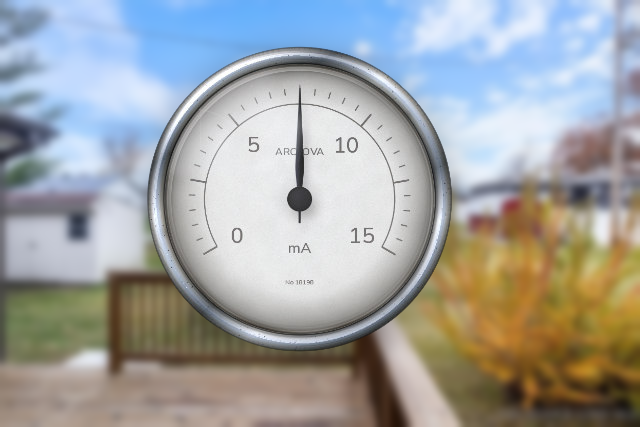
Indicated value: 7.5mA
